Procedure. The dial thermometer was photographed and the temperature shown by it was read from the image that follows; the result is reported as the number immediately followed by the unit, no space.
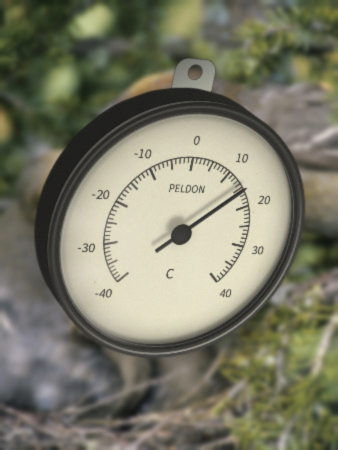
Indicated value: 15°C
